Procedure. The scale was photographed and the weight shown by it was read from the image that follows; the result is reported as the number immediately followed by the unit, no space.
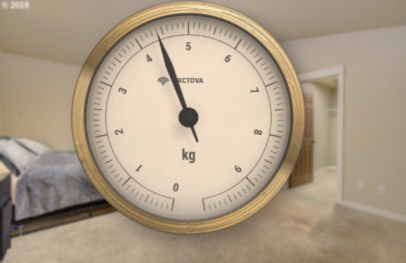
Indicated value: 4.4kg
